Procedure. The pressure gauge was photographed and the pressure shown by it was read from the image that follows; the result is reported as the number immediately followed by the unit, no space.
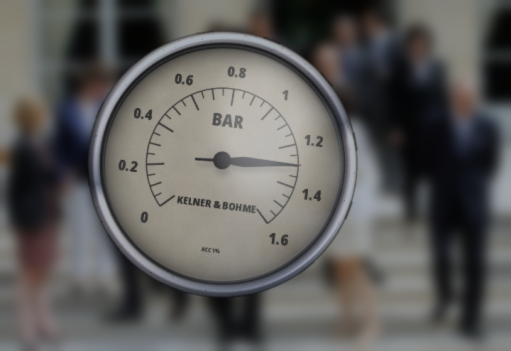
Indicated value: 1.3bar
